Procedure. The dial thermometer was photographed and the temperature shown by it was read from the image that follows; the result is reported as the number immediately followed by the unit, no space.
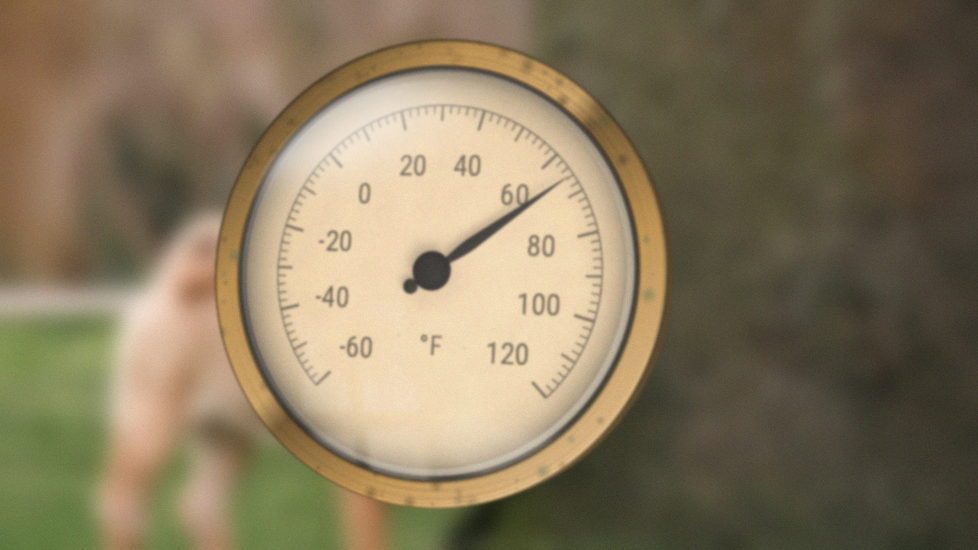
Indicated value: 66°F
